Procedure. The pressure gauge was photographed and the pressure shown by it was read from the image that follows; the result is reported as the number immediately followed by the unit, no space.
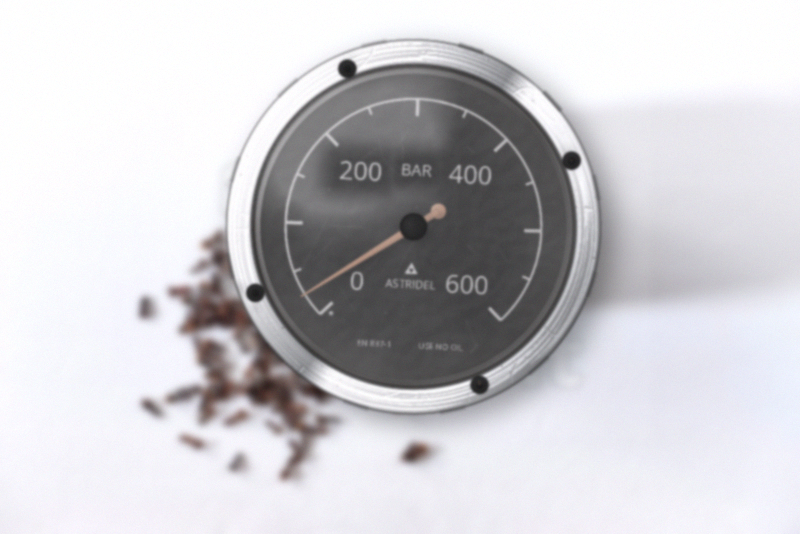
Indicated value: 25bar
